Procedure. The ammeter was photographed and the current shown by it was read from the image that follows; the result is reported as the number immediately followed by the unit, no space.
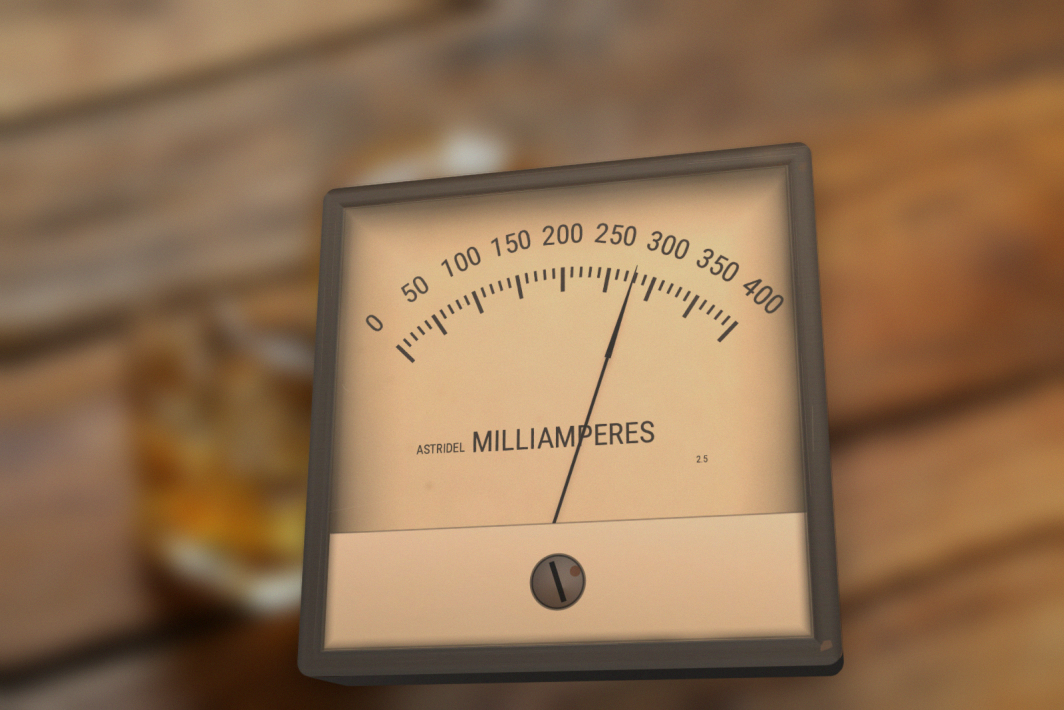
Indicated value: 280mA
